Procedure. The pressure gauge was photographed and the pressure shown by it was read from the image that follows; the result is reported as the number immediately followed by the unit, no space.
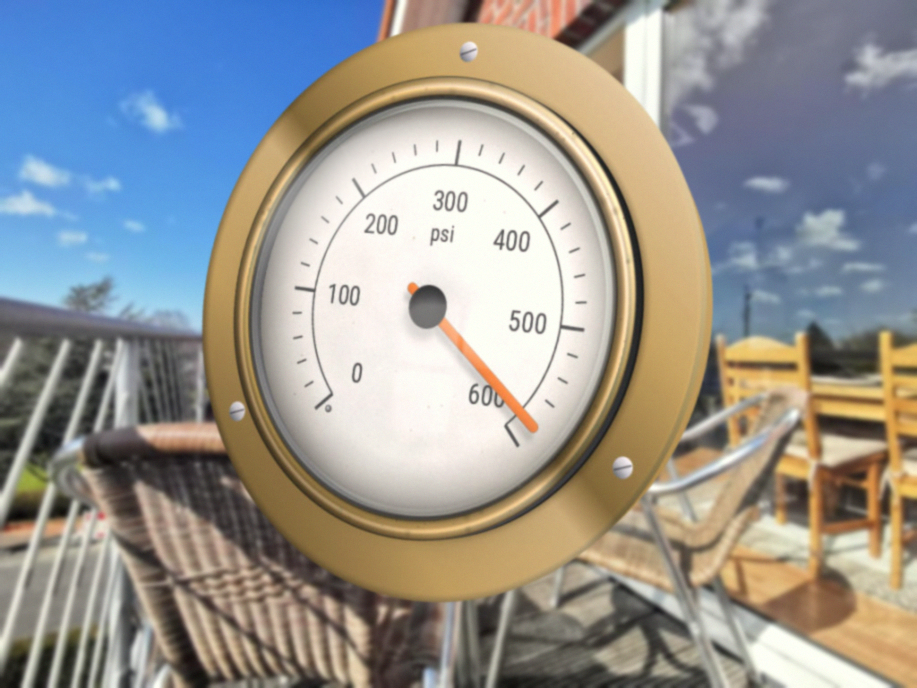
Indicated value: 580psi
